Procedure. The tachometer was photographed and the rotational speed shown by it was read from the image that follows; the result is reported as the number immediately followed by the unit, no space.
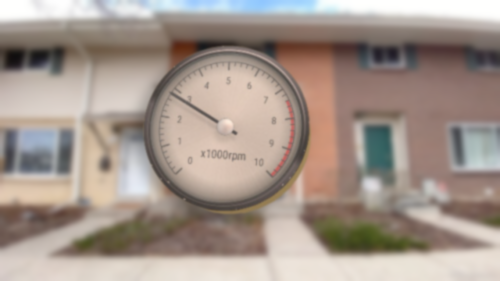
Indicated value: 2800rpm
